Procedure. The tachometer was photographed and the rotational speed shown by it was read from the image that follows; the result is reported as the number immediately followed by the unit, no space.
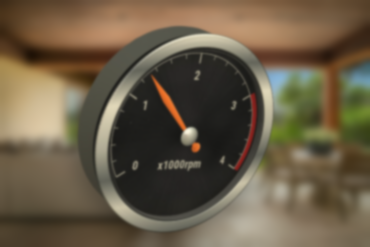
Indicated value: 1300rpm
